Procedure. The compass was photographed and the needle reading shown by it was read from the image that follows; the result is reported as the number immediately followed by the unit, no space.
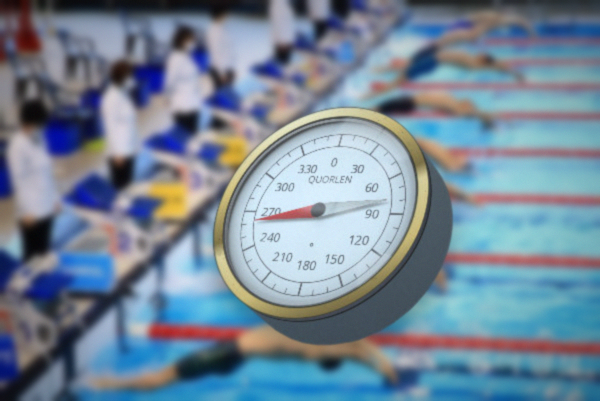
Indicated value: 260°
